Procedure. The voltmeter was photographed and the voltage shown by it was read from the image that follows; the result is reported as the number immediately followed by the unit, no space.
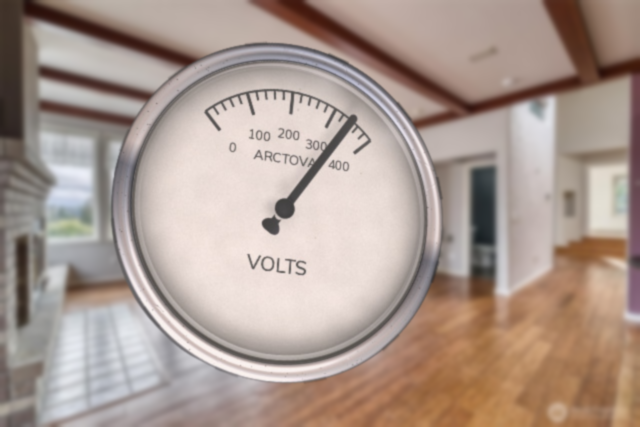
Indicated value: 340V
